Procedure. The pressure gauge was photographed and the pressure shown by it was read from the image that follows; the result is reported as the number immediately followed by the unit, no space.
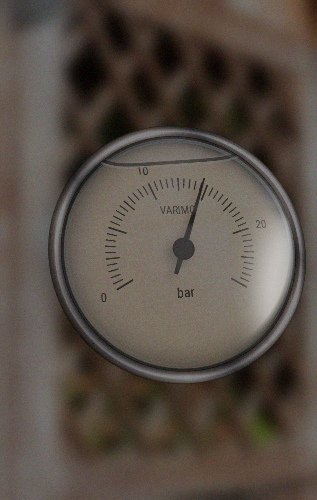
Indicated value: 14.5bar
